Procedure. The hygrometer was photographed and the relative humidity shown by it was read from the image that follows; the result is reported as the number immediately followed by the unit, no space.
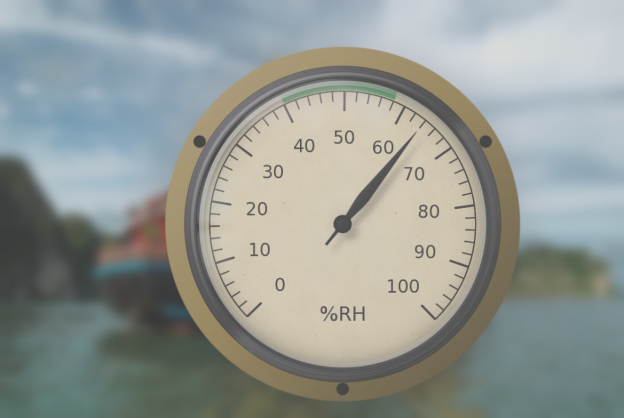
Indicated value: 64%
